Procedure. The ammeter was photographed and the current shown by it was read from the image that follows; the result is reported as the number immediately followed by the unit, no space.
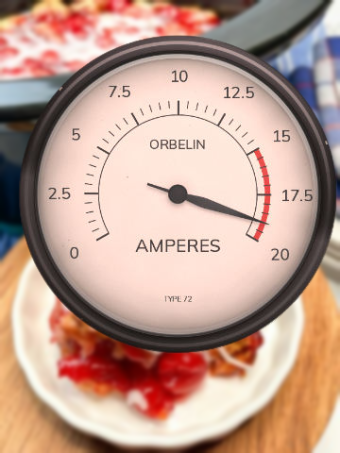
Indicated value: 19A
